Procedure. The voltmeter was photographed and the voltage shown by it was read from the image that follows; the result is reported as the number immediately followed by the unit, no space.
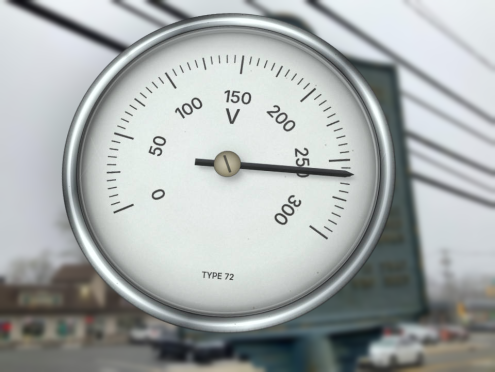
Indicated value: 260V
